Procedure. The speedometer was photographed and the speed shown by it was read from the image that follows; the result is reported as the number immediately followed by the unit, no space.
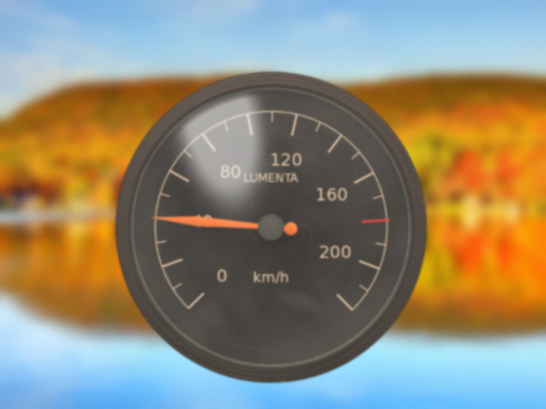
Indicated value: 40km/h
